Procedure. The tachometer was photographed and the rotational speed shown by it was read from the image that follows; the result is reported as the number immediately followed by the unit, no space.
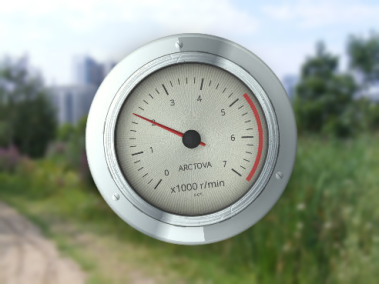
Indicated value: 2000rpm
